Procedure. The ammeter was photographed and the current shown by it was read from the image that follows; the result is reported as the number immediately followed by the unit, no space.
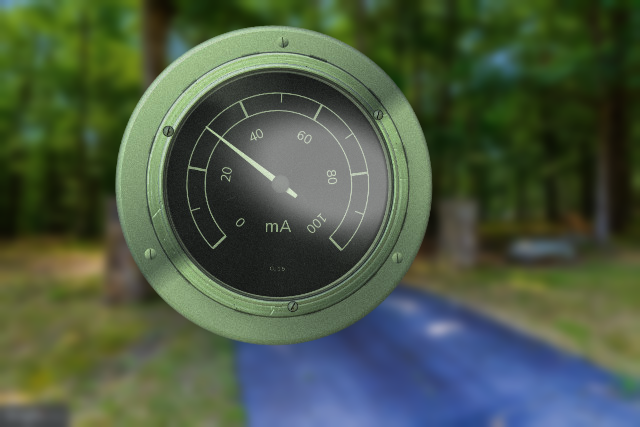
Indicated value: 30mA
